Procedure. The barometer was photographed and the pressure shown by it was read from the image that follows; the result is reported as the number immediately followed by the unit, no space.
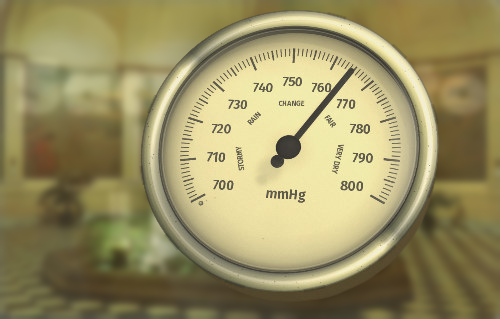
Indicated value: 765mmHg
